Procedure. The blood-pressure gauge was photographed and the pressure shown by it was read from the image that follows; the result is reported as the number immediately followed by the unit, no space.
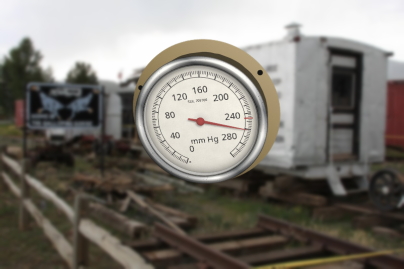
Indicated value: 260mmHg
